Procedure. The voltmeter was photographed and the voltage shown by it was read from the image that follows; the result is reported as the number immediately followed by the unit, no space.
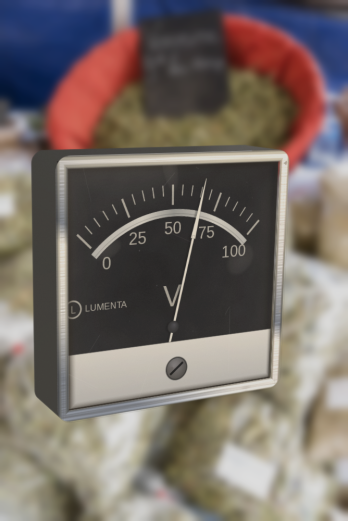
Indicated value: 65V
